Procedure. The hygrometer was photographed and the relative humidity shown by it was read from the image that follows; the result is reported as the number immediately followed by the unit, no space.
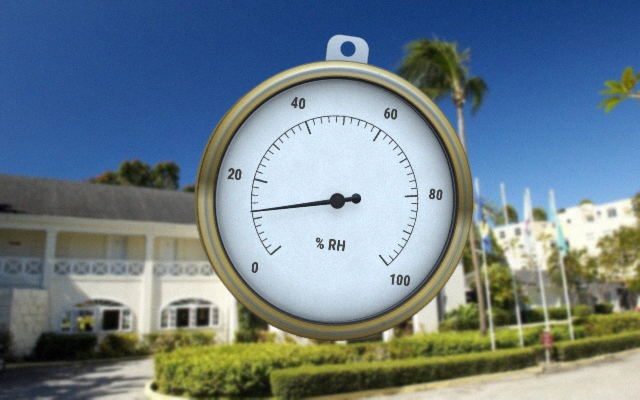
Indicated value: 12%
